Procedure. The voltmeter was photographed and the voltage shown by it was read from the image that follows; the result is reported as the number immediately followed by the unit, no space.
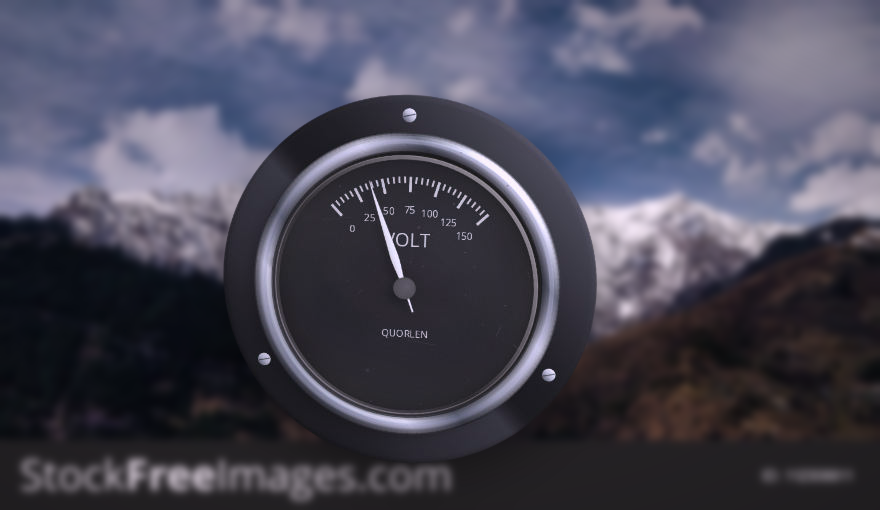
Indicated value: 40V
